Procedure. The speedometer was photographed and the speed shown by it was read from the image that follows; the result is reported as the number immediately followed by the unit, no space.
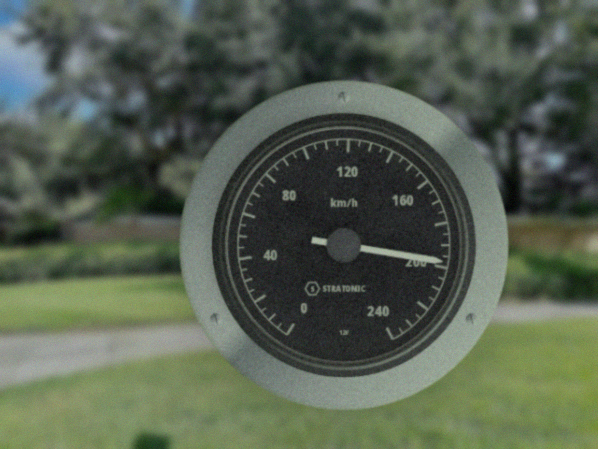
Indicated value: 197.5km/h
